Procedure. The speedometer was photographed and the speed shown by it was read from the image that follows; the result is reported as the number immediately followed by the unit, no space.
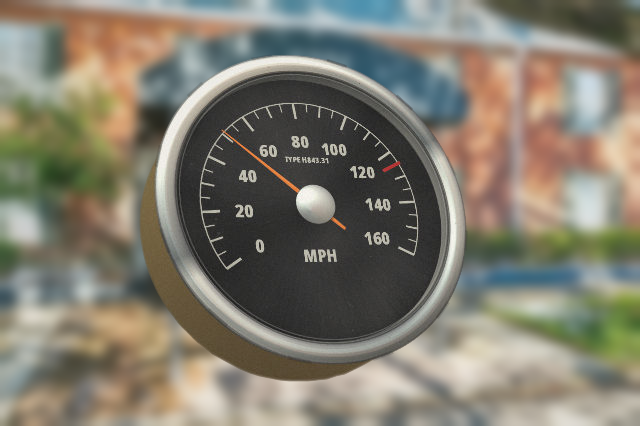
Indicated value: 50mph
